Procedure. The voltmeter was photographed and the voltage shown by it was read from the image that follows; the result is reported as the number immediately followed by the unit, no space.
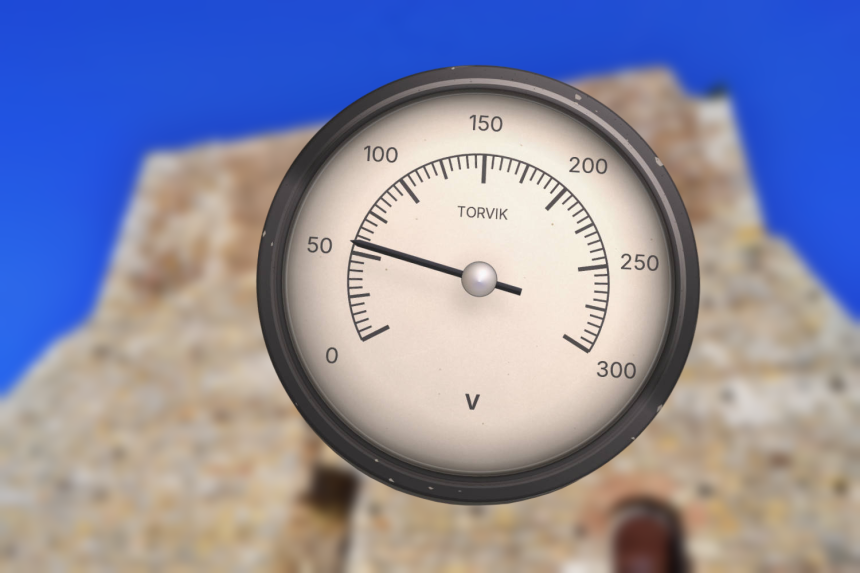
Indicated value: 55V
